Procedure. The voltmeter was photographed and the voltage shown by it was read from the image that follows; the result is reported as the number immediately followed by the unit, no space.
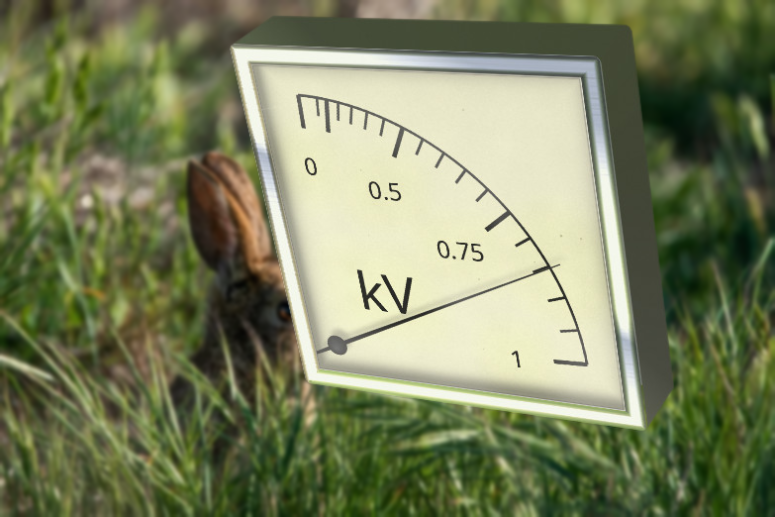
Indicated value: 0.85kV
